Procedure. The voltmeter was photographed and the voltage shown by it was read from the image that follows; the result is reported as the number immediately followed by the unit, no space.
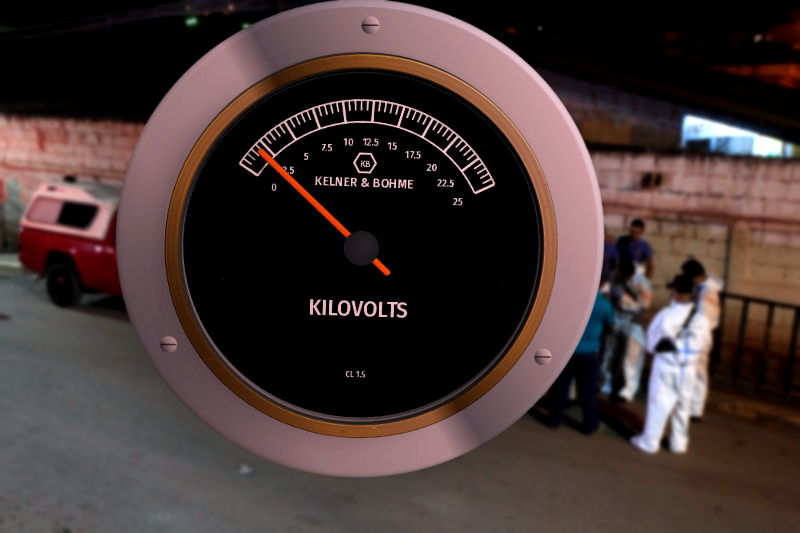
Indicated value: 2kV
